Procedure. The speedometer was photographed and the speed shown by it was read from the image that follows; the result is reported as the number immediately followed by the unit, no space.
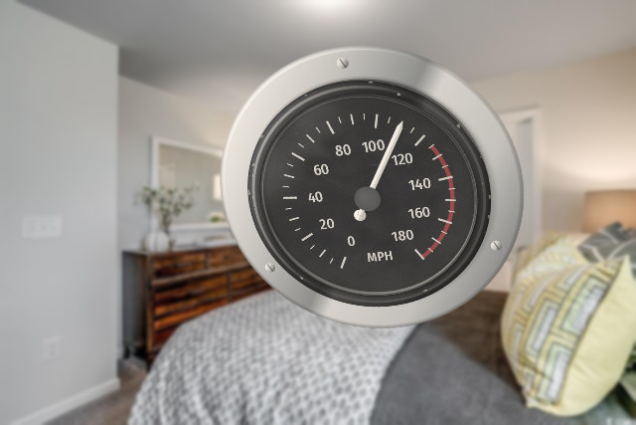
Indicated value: 110mph
